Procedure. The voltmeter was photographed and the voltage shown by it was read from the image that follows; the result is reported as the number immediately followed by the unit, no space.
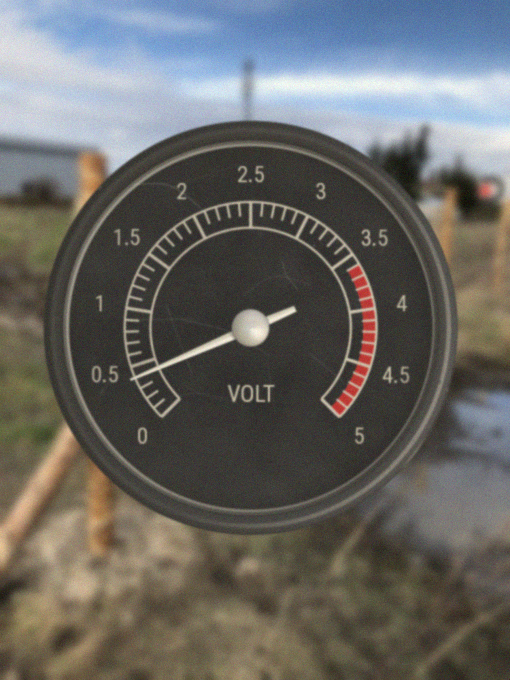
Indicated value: 0.4V
